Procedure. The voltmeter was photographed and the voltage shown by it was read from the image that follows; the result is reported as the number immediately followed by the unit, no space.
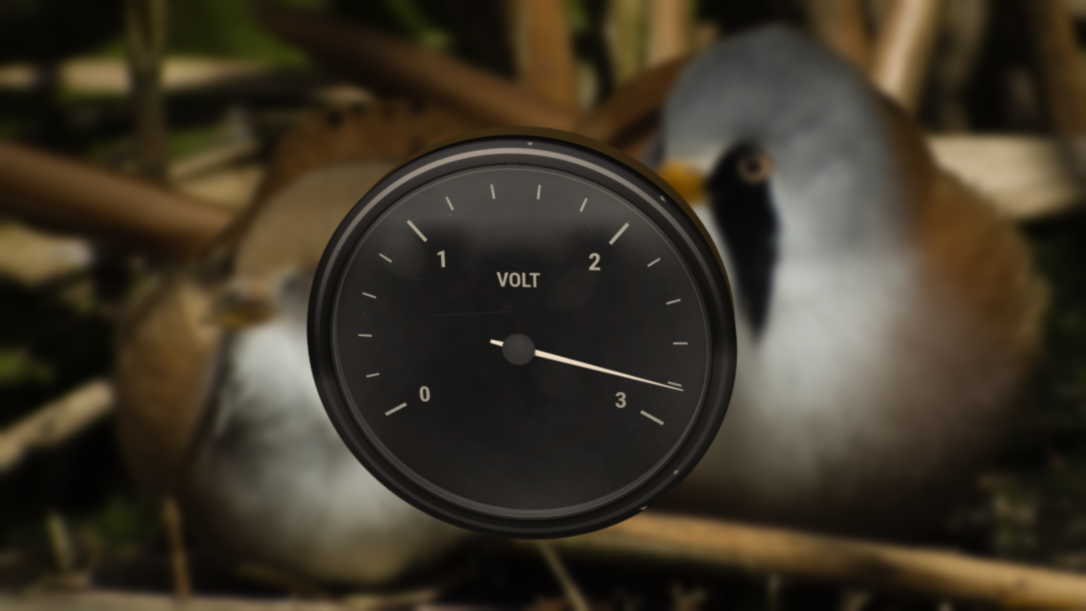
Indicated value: 2.8V
